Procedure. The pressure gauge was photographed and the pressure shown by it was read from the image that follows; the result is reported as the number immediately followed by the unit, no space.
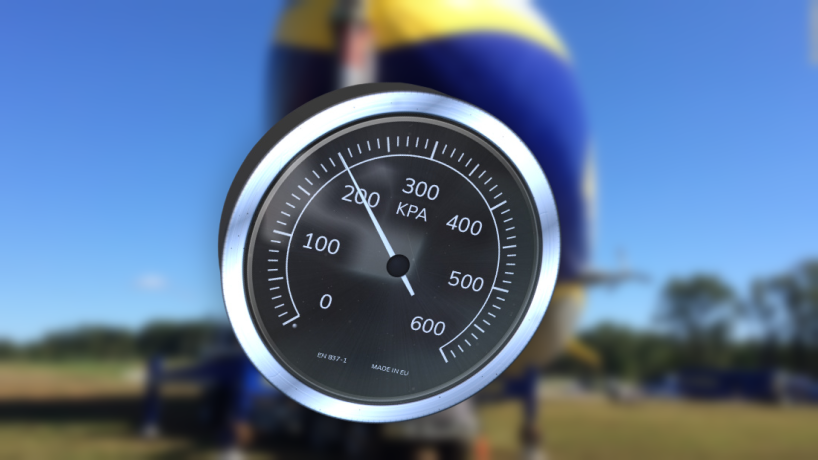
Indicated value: 200kPa
